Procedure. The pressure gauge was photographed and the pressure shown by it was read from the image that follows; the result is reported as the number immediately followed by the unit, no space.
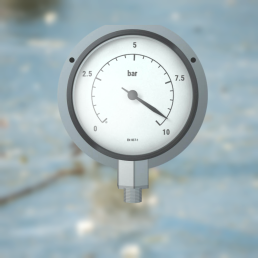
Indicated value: 9.5bar
